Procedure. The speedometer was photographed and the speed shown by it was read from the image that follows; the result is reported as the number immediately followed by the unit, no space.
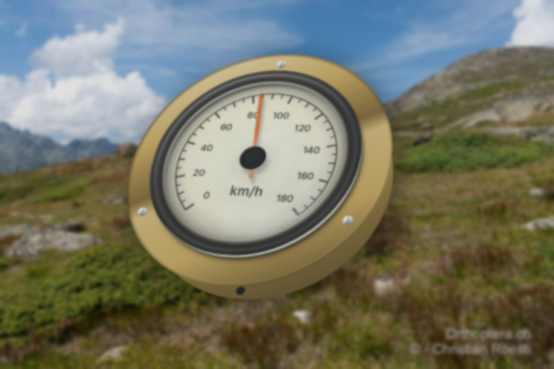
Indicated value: 85km/h
